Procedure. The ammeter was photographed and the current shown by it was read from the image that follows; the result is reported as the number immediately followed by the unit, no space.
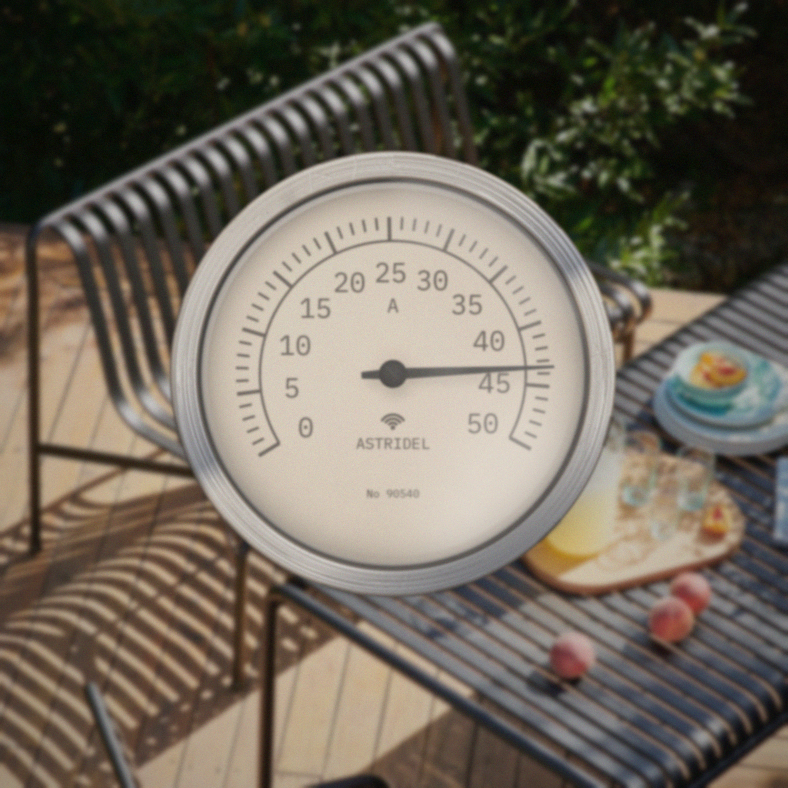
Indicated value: 43.5A
